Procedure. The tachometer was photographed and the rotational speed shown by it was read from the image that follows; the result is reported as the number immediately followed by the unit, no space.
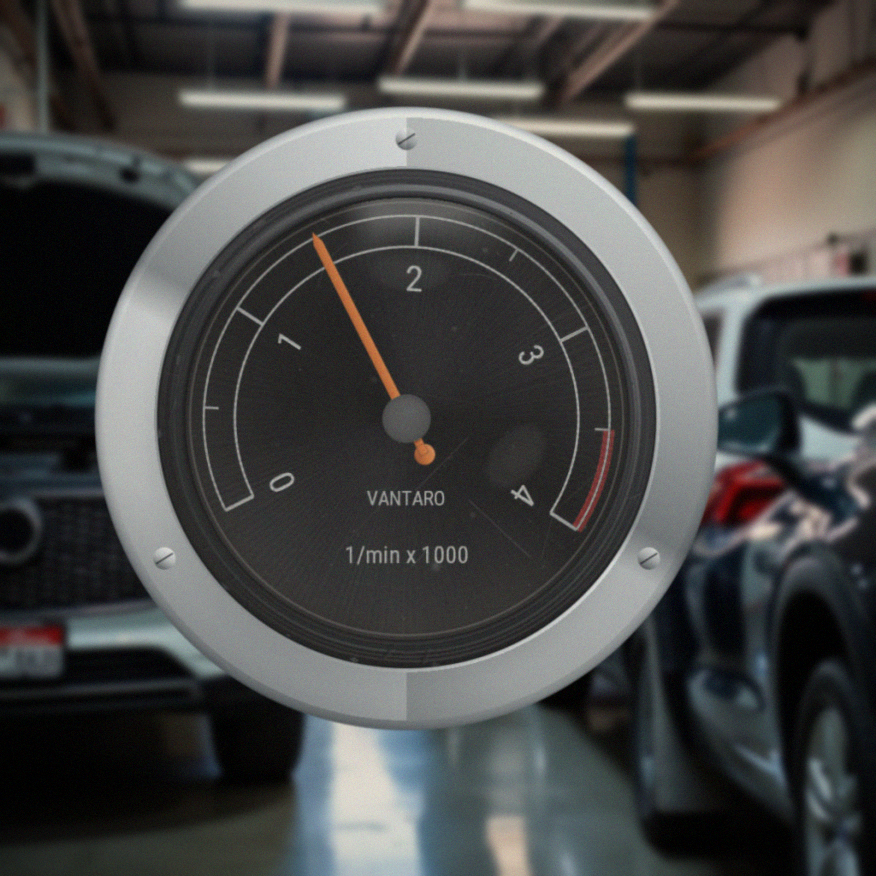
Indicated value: 1500rpm
